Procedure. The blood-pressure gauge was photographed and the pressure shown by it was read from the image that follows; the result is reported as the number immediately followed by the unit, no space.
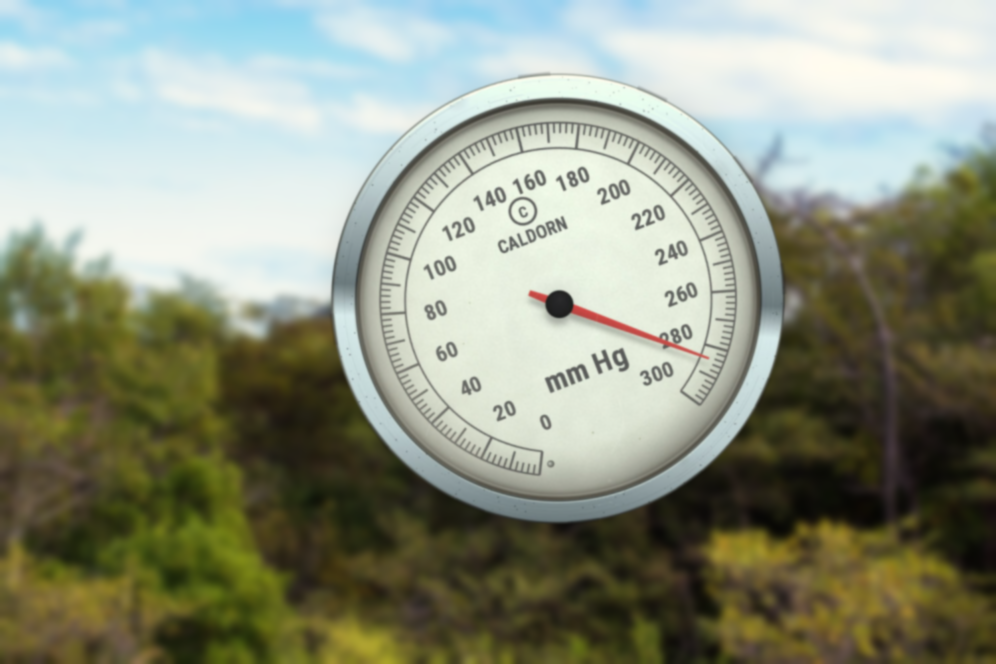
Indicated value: 284mmHg
